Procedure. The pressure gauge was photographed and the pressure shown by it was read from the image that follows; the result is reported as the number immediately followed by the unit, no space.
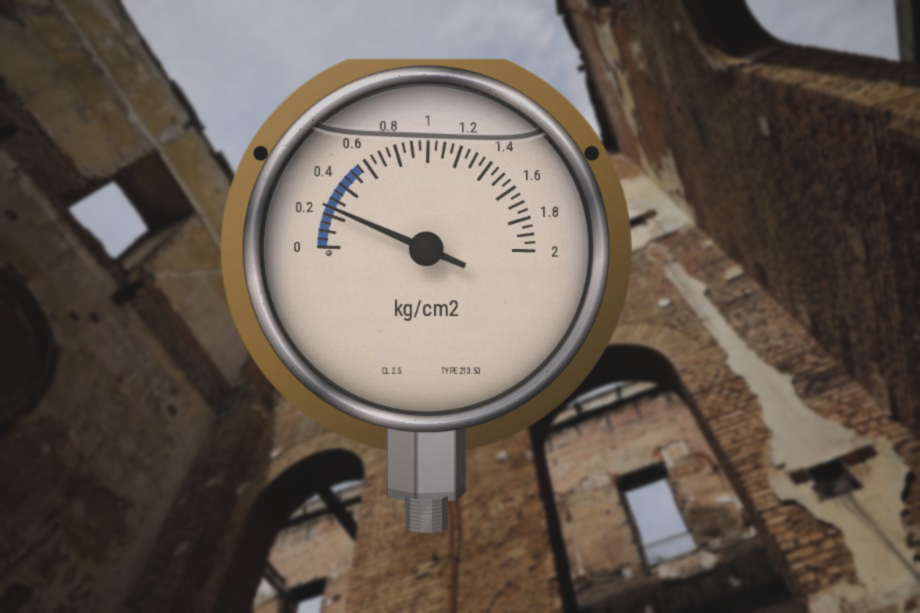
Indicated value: 0.25kg/cm²
